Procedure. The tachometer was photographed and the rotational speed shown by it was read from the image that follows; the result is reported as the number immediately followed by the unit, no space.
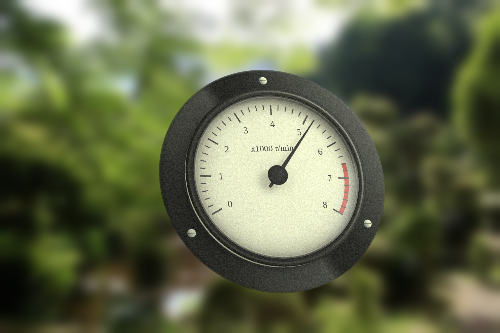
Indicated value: 5200rpm
